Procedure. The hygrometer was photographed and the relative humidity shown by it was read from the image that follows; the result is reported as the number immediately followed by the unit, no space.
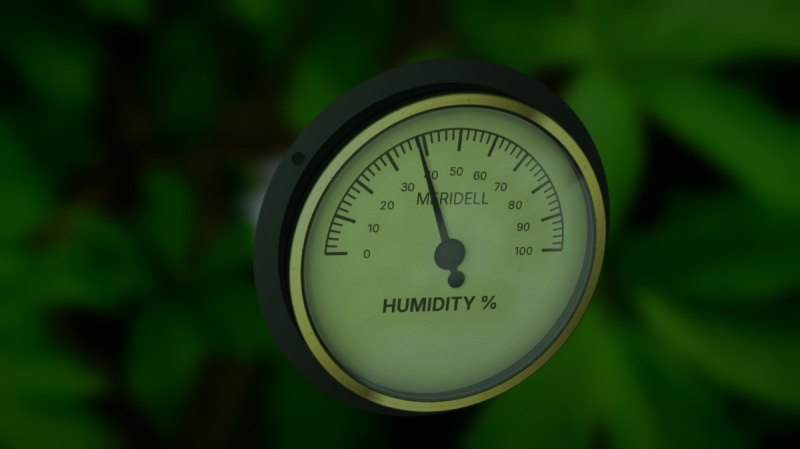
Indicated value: 38%
